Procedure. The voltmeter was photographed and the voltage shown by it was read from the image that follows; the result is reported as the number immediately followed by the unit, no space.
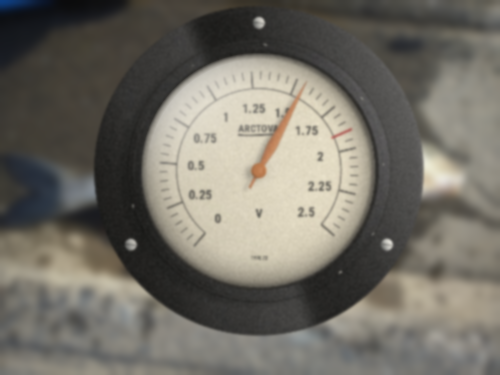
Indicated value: 1.55V
